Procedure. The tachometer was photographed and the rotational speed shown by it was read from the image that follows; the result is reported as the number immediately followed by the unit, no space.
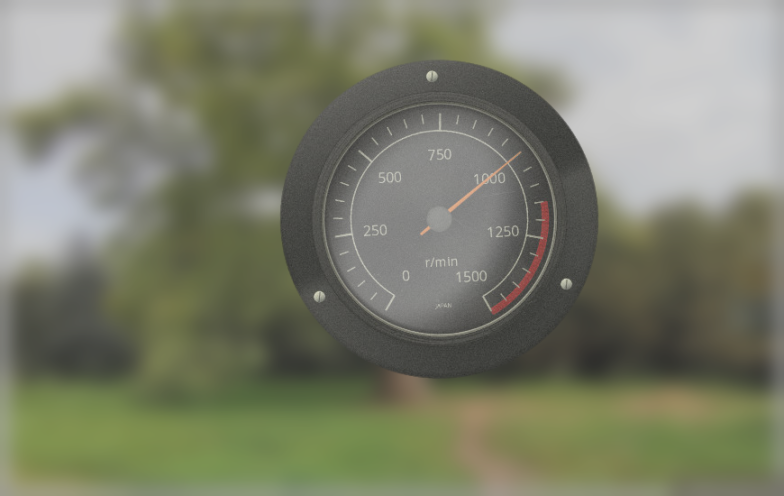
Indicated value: 1000rpm
